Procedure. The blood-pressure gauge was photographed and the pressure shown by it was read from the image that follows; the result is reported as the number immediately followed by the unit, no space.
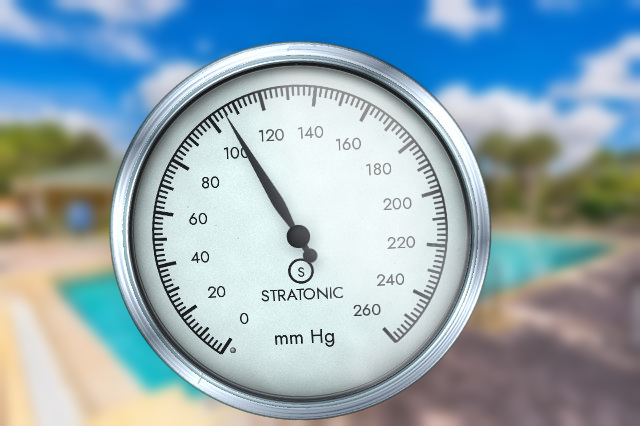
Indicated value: 106mmHg
